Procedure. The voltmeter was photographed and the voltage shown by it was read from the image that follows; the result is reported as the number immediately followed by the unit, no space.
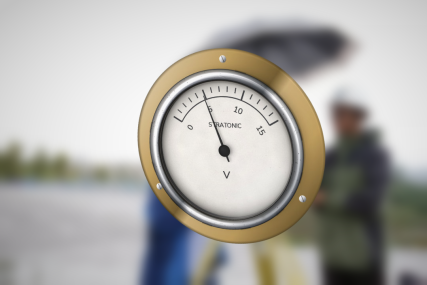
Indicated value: 5V
